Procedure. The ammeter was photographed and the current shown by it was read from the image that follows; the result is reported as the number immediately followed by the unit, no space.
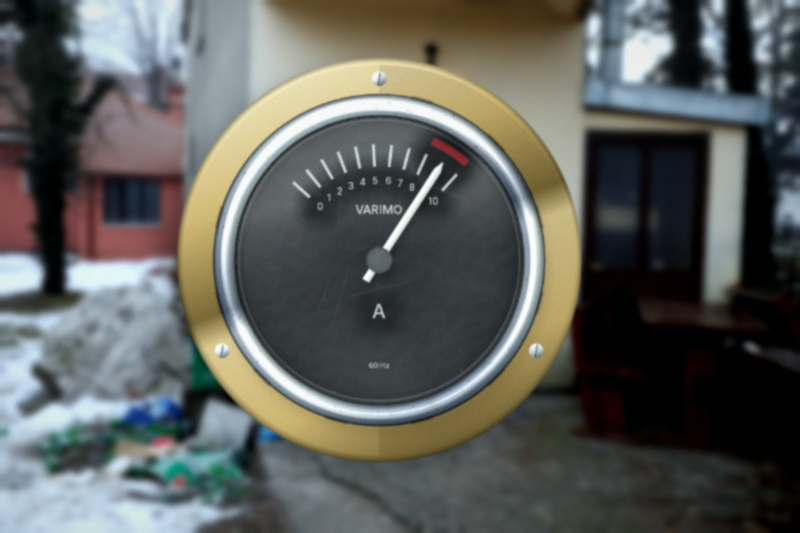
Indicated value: 9A
